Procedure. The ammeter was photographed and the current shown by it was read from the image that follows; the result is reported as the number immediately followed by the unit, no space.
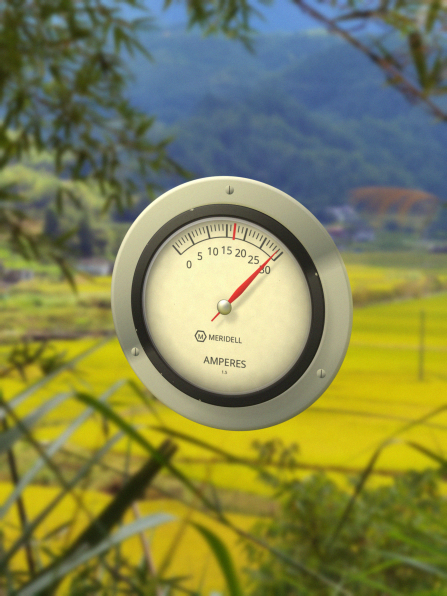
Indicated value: 29A
